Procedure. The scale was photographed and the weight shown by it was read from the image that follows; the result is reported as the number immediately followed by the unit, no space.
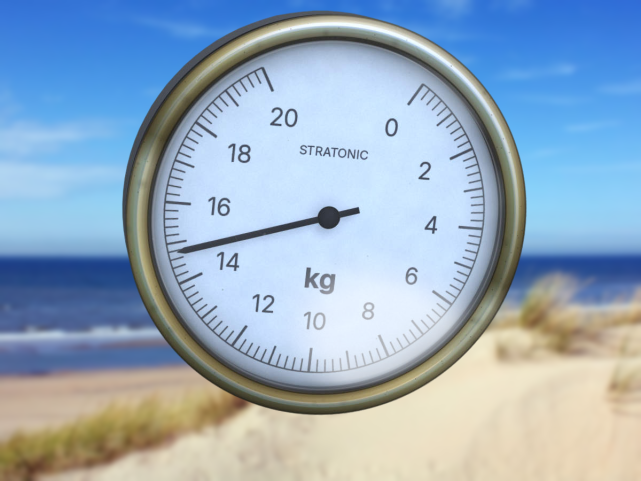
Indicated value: 14.8kg
